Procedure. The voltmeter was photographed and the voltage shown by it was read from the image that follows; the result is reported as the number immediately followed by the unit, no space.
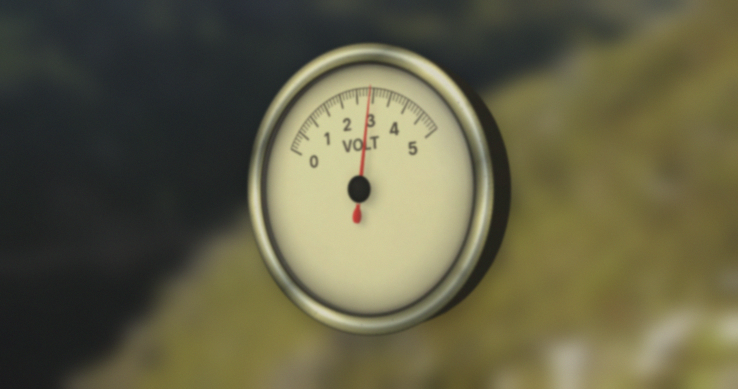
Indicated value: 3V
